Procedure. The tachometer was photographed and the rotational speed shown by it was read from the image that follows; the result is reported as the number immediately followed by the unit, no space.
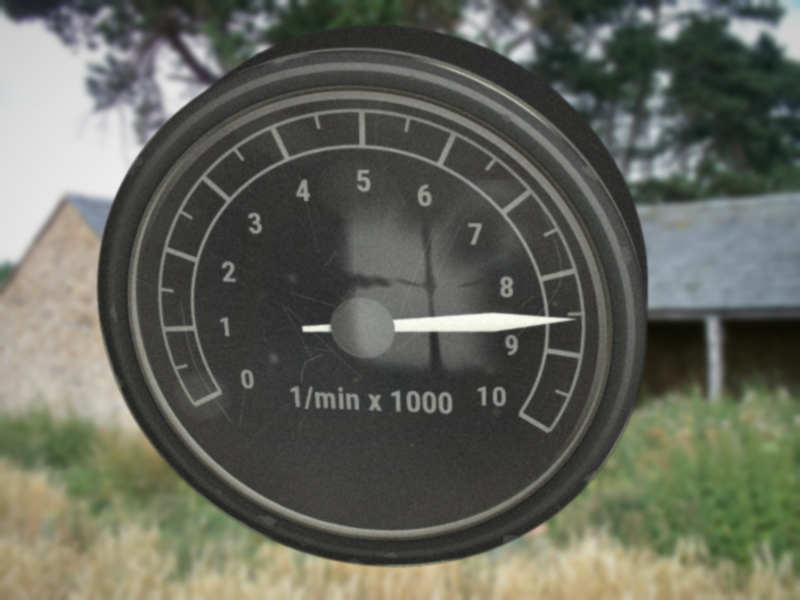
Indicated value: 8500rpm
